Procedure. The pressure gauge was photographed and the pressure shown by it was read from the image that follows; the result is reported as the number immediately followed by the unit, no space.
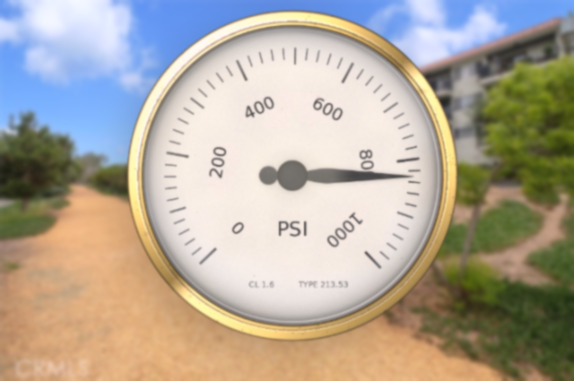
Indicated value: 830psi
